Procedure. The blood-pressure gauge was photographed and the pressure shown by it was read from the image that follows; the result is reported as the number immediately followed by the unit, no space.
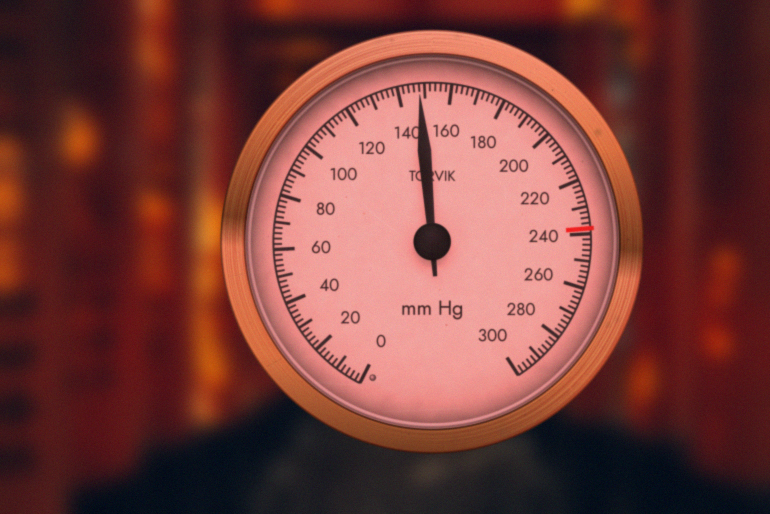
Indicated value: 148mmHg
